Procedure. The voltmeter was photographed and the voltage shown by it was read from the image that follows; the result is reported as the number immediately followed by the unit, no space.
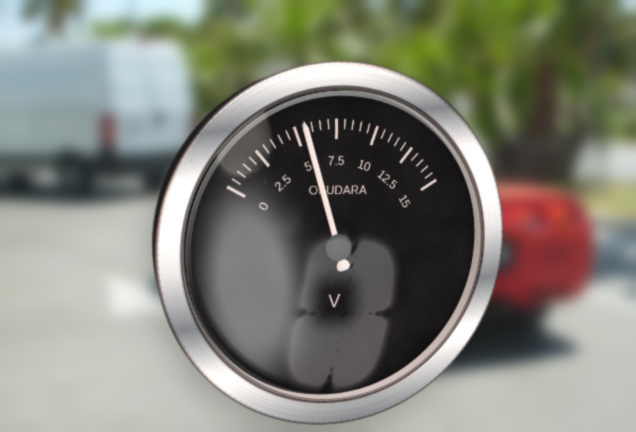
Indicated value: 5.5V
